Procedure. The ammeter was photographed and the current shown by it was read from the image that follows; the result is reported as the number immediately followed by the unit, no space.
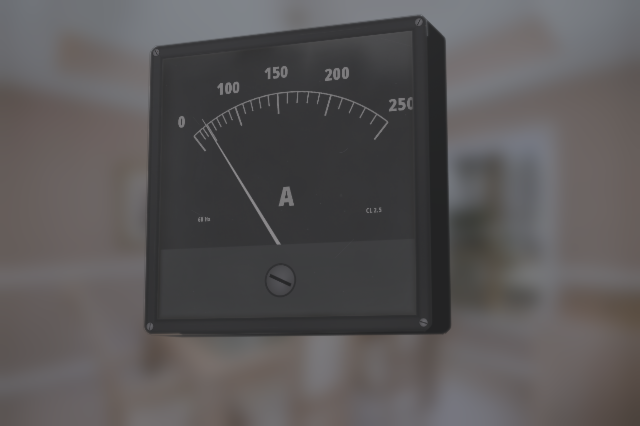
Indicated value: 50A
